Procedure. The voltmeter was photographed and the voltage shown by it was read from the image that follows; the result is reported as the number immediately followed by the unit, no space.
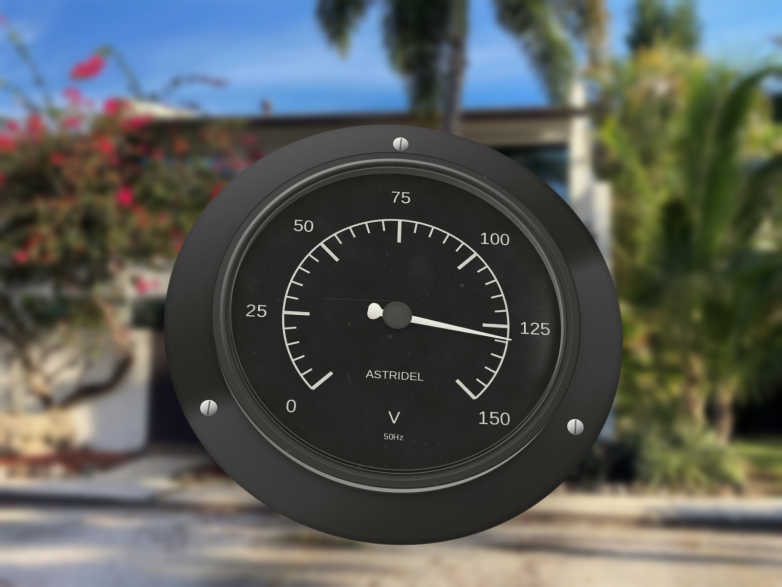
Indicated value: 130V
